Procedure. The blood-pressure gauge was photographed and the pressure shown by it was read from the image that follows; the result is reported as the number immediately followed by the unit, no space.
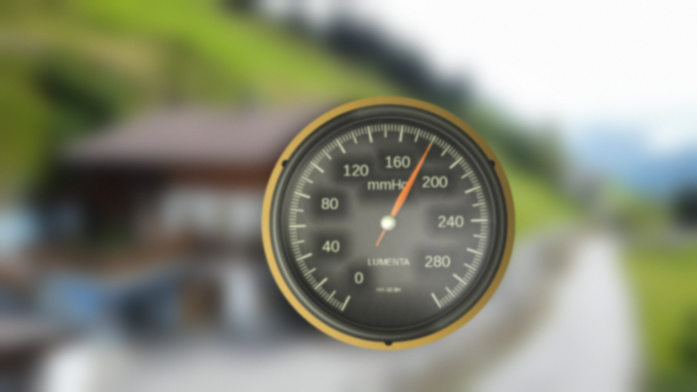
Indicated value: 180mmHg
